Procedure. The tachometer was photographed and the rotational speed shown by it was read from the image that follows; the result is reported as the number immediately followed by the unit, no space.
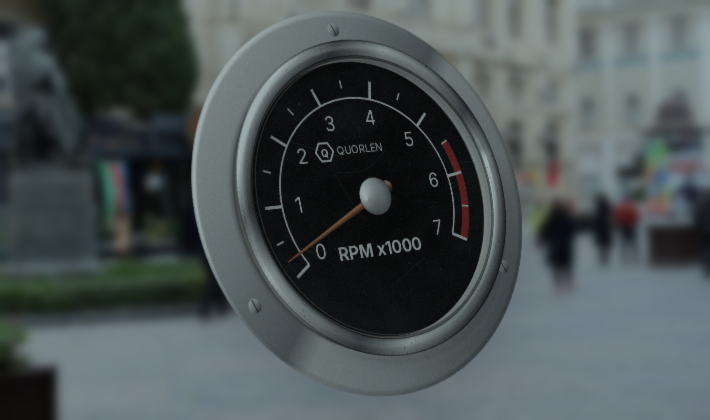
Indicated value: 250rpm
